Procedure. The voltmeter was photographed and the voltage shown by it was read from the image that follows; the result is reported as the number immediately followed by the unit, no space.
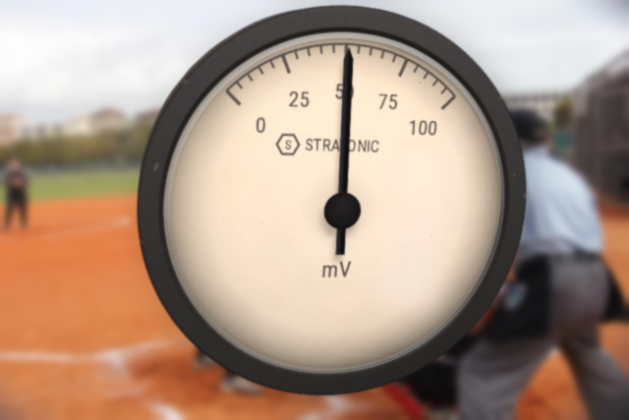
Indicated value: 50mV
